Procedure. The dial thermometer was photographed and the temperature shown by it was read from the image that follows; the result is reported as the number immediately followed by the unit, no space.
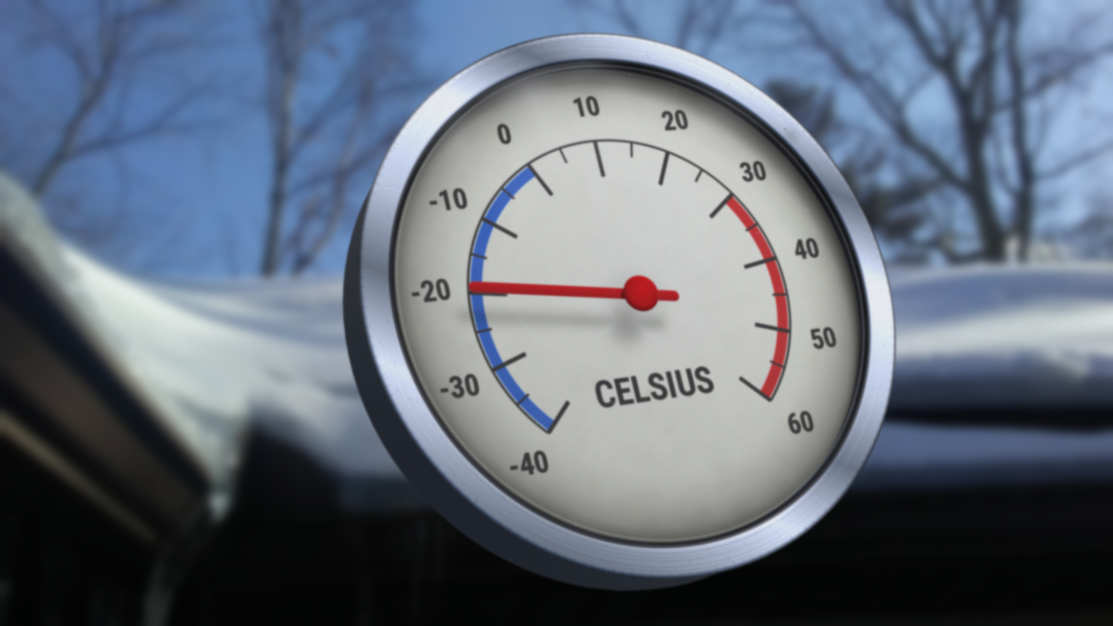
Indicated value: -20°C
